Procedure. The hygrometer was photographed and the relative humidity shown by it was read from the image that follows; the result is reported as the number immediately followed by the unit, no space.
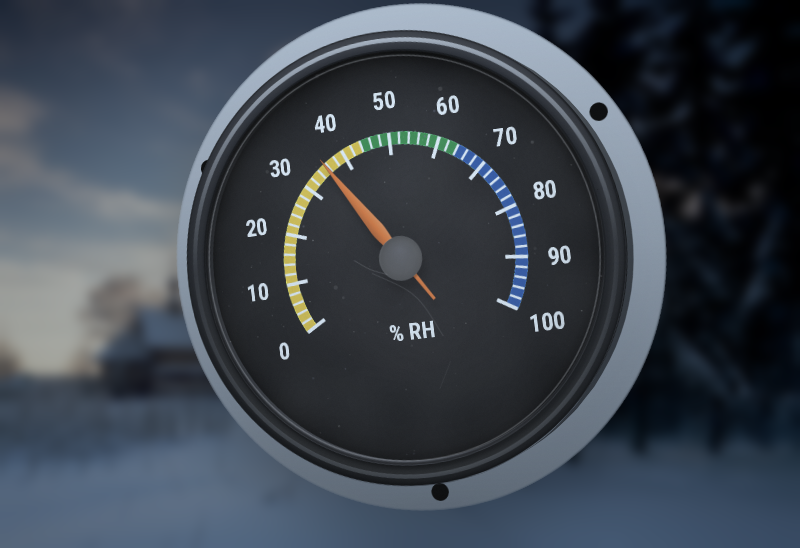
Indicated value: 36%
